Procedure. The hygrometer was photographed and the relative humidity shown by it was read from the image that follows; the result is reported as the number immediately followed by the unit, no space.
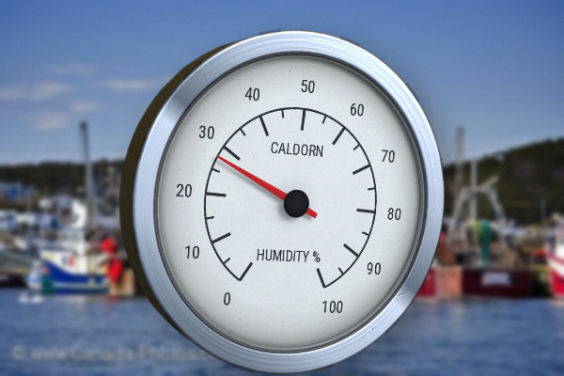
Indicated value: 27.5%
